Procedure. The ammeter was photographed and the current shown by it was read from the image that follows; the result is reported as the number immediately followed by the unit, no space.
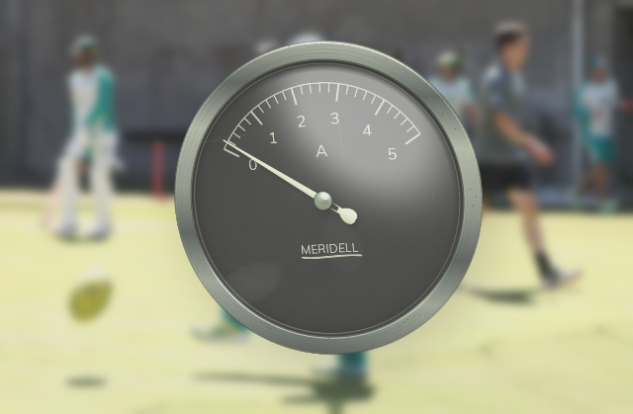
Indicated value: 0.2A
